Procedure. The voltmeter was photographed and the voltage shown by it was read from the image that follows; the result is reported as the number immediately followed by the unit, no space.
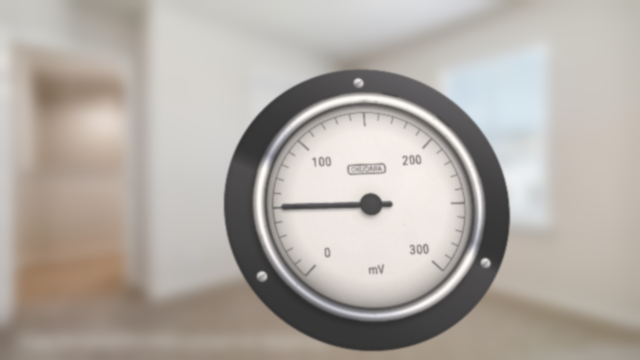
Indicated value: 50mV
